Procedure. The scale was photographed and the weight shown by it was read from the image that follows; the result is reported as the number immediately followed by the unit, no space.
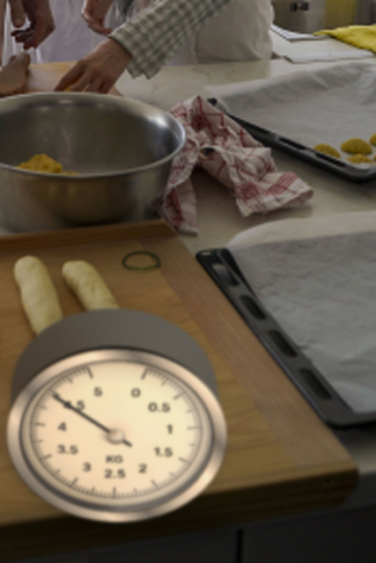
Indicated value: 4.5kg
